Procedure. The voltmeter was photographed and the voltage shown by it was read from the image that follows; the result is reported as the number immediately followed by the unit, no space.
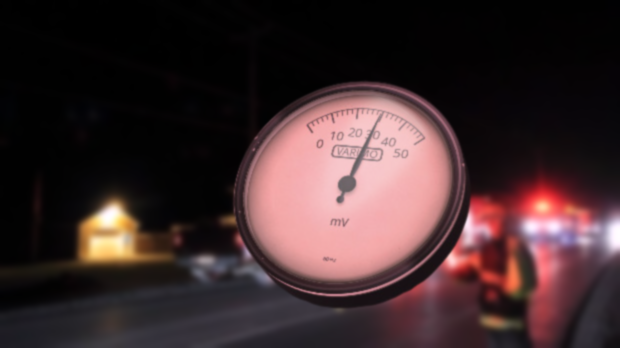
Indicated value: 30mV
